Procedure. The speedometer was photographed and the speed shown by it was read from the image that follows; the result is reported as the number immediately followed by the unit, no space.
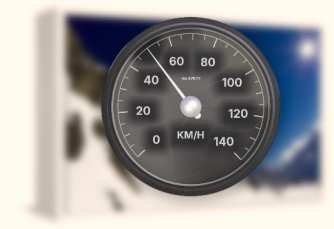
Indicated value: 50km/h
